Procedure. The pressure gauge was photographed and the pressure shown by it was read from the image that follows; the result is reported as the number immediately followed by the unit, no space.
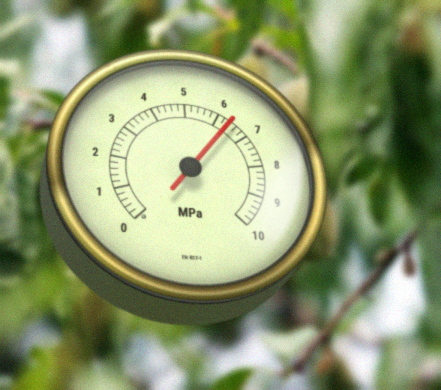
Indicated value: 6.4MPa
